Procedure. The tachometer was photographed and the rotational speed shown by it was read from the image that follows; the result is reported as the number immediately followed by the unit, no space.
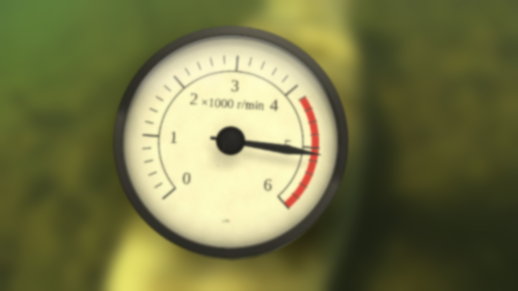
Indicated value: 5100rpm
